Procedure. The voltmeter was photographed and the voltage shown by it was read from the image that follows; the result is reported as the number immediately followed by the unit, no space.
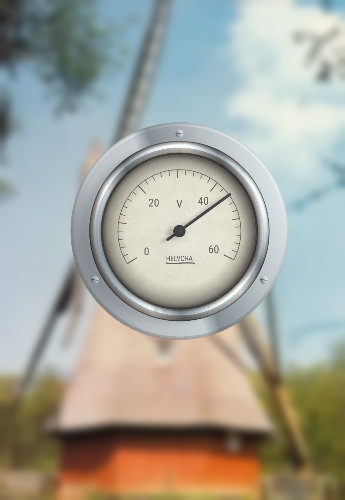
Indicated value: 44V
